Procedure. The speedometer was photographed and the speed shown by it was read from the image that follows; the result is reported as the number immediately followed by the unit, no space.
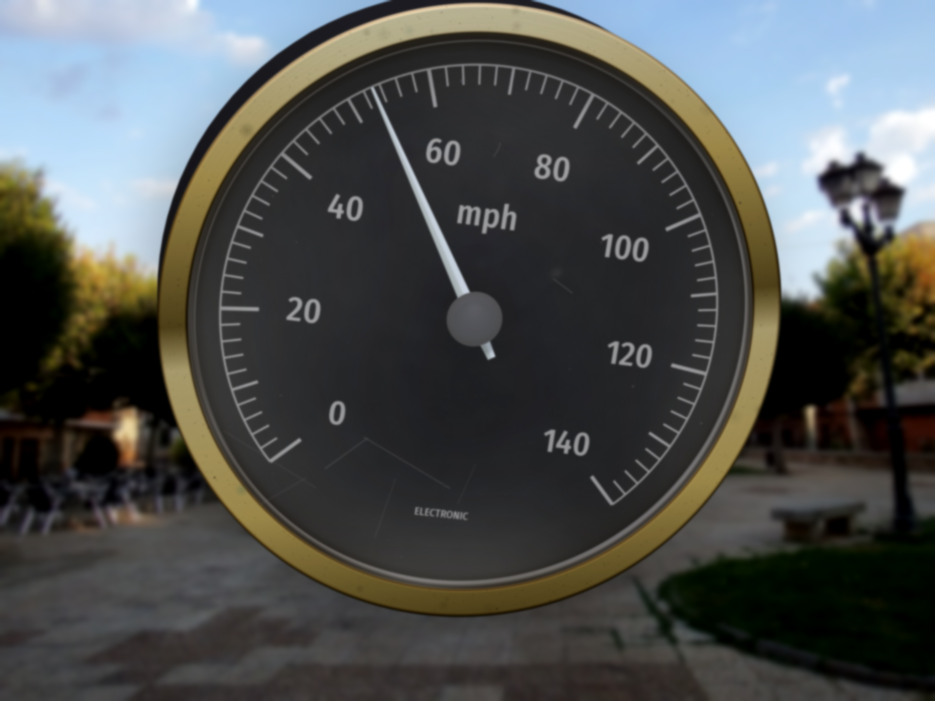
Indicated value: 53mph
